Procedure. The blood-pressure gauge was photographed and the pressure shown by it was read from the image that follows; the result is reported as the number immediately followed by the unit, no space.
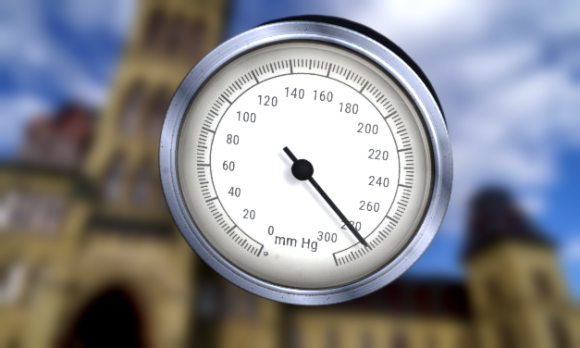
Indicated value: 280mmHg
